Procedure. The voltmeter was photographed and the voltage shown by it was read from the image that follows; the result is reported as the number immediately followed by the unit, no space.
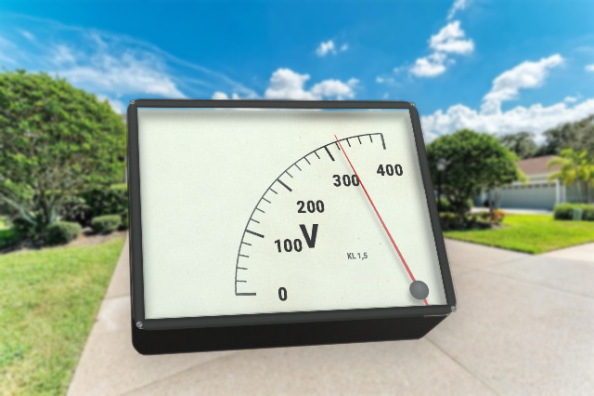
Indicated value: 320V
